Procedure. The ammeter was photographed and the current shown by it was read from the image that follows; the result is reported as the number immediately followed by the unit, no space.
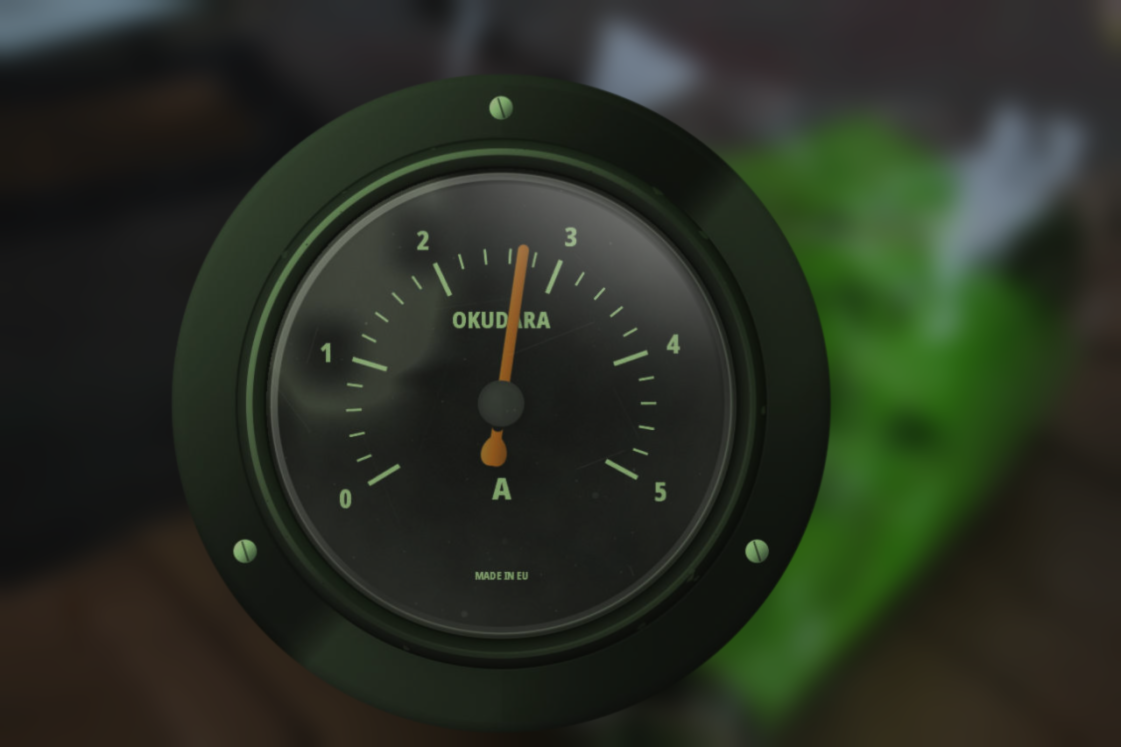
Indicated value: 2.7A
